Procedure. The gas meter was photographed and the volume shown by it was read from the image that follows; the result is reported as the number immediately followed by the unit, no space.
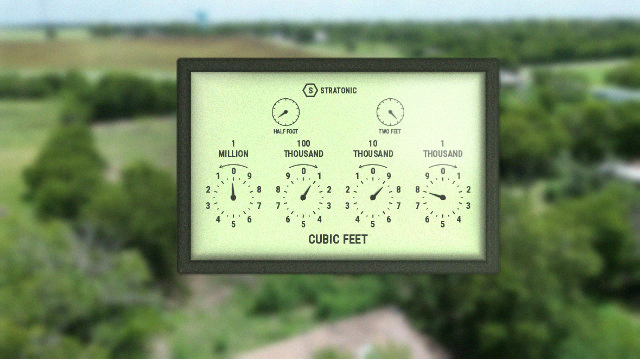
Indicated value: 8800ft³
